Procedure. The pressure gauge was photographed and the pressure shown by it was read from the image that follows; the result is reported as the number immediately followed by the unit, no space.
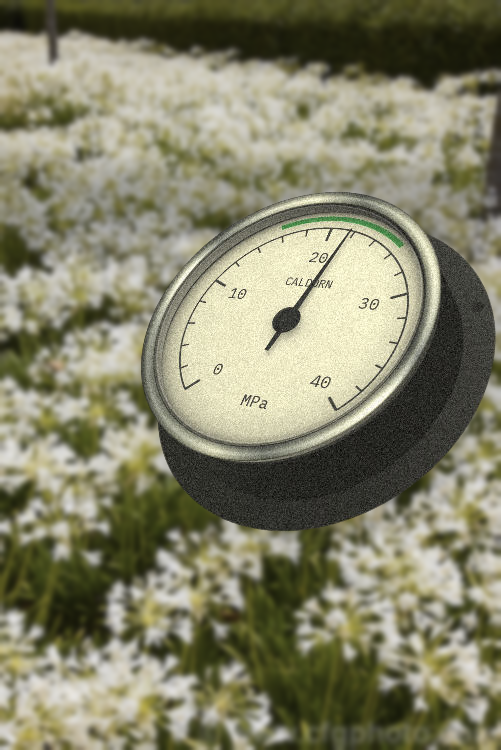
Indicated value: 22MPa
